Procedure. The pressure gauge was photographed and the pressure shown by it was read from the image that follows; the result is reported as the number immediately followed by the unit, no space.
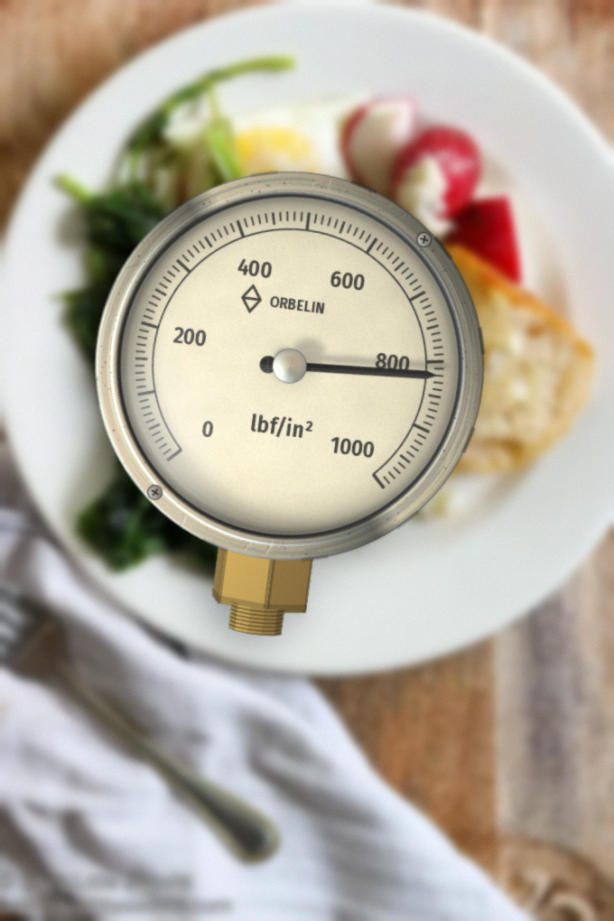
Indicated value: 820psi
